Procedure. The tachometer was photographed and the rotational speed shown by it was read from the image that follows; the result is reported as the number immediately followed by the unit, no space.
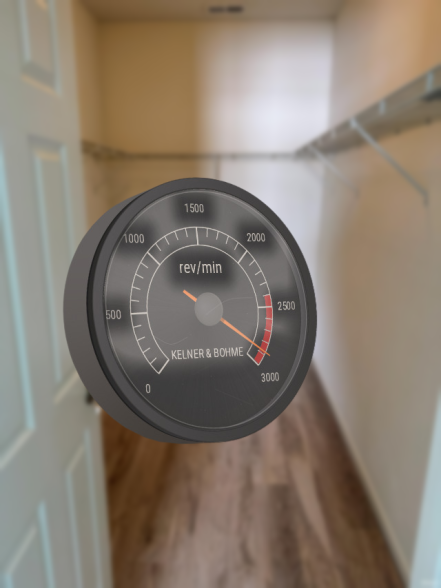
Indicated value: 2900rpm
